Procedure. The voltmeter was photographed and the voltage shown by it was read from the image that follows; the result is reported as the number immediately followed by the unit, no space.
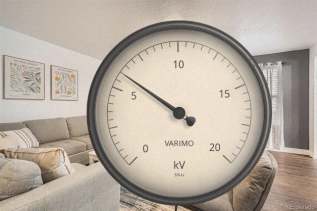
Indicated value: 6kV
